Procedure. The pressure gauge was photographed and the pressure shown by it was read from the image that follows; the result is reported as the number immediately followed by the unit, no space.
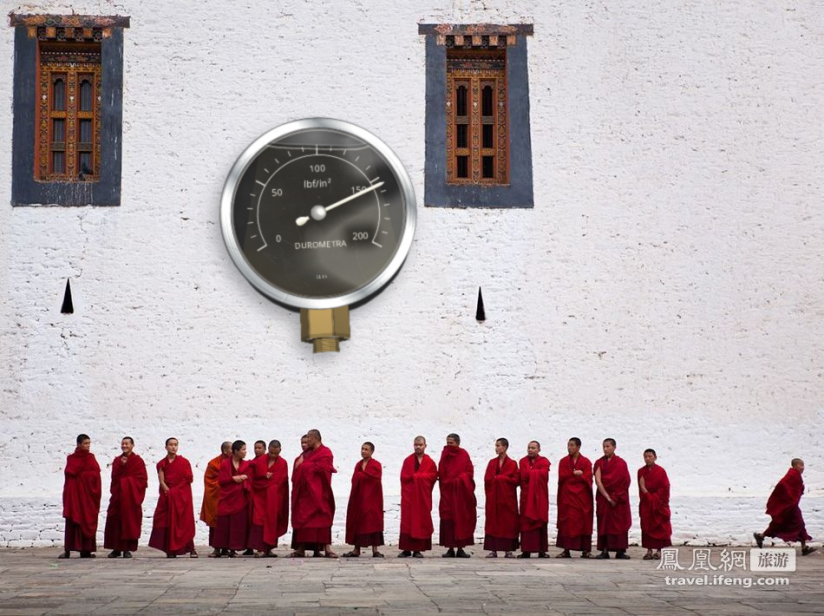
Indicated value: 155psi
